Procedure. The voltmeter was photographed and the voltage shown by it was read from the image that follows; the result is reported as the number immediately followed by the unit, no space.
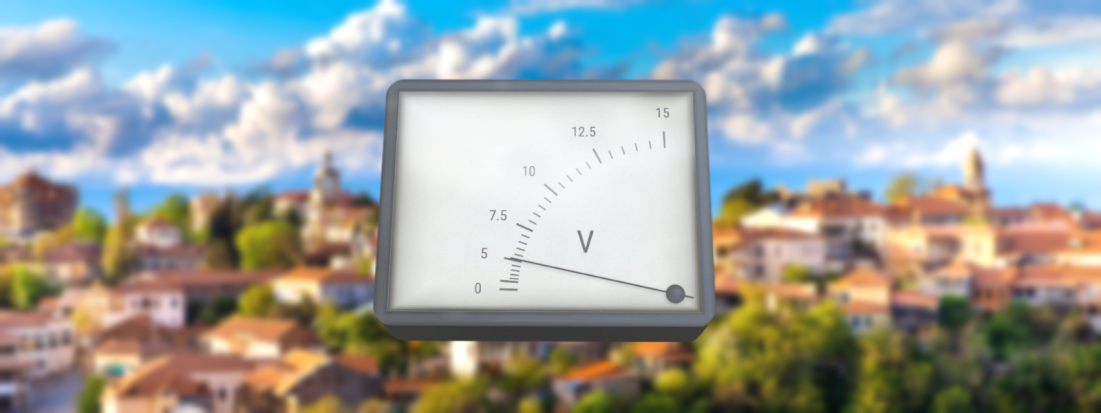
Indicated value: 5V
